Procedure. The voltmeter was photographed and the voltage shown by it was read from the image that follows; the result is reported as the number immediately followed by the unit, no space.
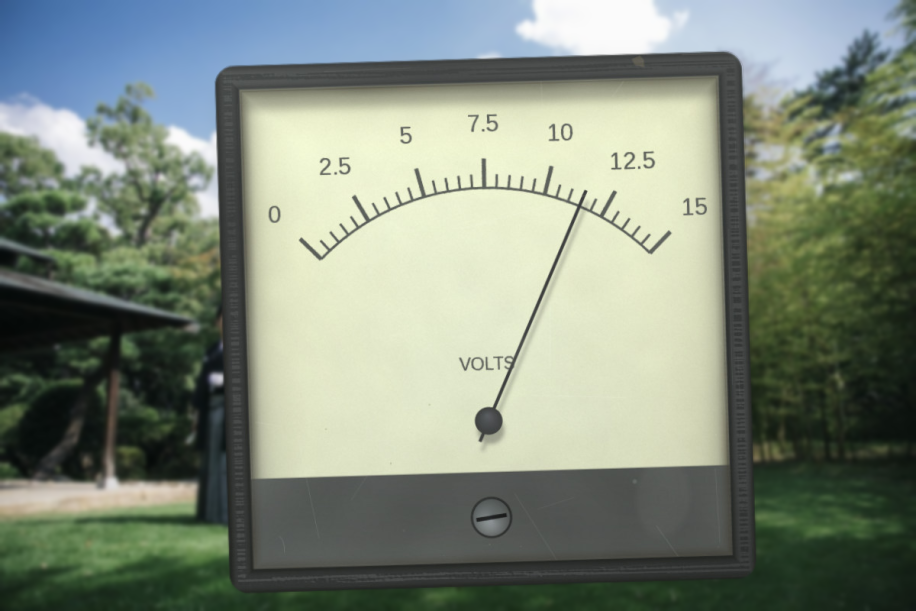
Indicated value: 11.5V
